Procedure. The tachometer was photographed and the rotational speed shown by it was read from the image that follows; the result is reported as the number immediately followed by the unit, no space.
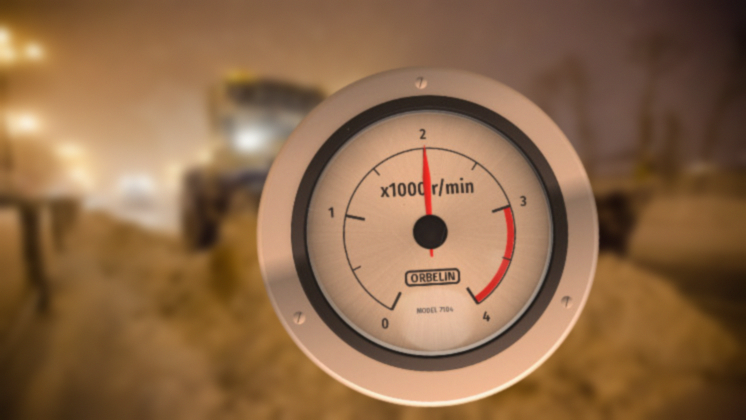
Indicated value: 2000rpm
